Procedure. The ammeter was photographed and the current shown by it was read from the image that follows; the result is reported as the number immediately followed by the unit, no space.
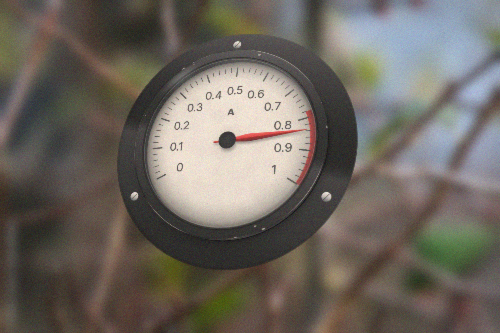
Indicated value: 0.84A
